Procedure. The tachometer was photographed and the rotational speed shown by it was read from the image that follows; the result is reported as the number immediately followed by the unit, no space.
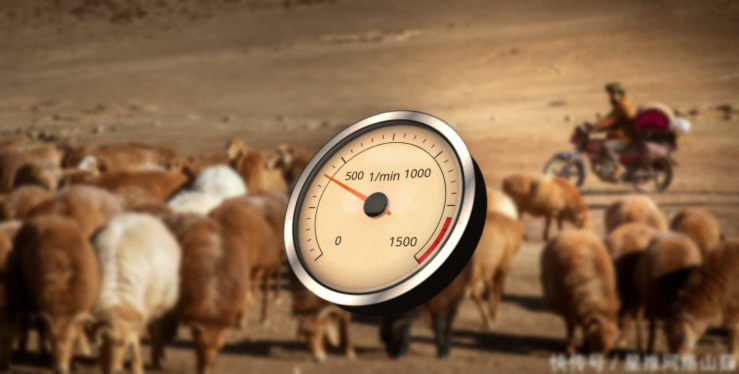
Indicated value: 400rpm
